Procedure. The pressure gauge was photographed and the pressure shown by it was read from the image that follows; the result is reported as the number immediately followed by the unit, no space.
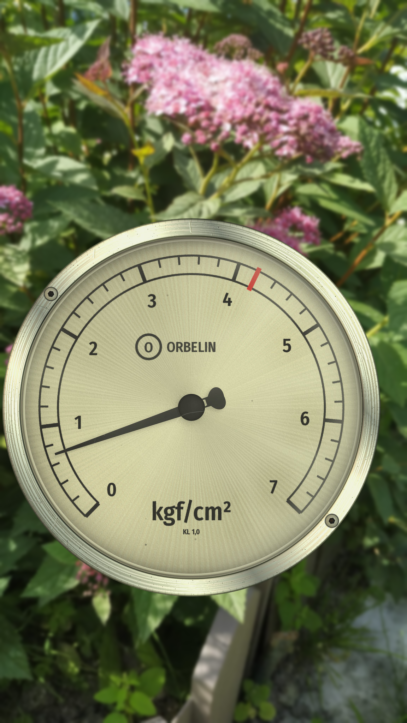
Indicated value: 0.7kg/cm²
